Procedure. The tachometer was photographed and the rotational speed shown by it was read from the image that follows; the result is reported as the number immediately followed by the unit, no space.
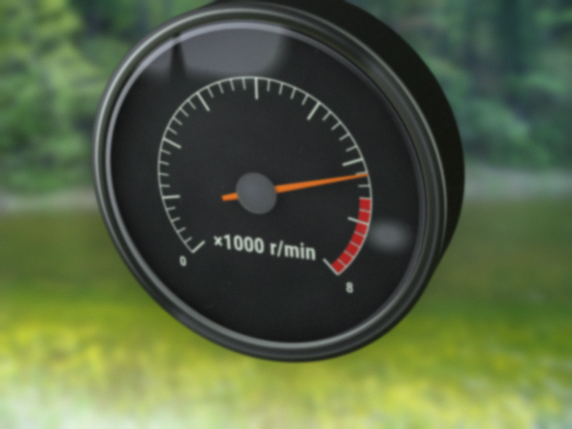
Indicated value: 6200rpm
